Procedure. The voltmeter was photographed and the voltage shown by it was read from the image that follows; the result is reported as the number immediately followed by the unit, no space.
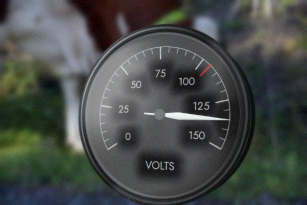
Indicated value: 135V
